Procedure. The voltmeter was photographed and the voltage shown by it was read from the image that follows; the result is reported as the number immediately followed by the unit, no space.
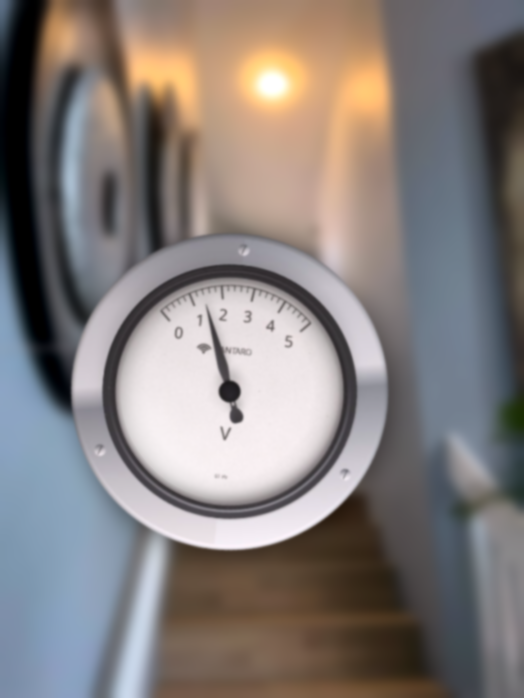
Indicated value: 1.4V
